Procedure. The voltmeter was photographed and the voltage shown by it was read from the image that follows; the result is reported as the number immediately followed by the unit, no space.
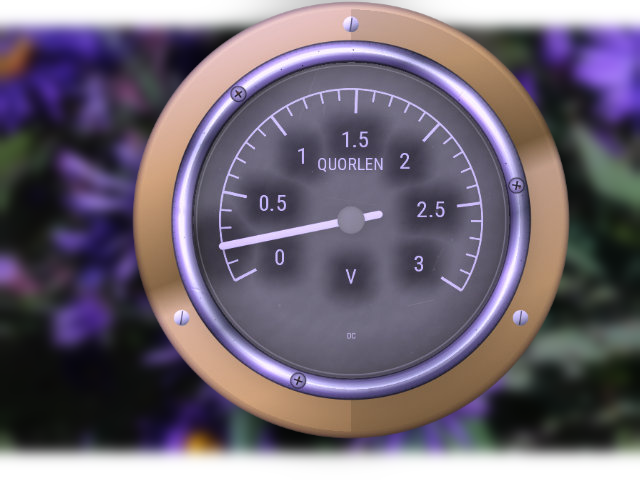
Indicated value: 0.2V
